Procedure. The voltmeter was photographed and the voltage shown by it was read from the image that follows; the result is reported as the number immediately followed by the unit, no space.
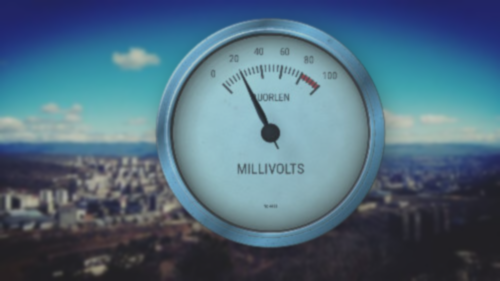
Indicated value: 20mV
